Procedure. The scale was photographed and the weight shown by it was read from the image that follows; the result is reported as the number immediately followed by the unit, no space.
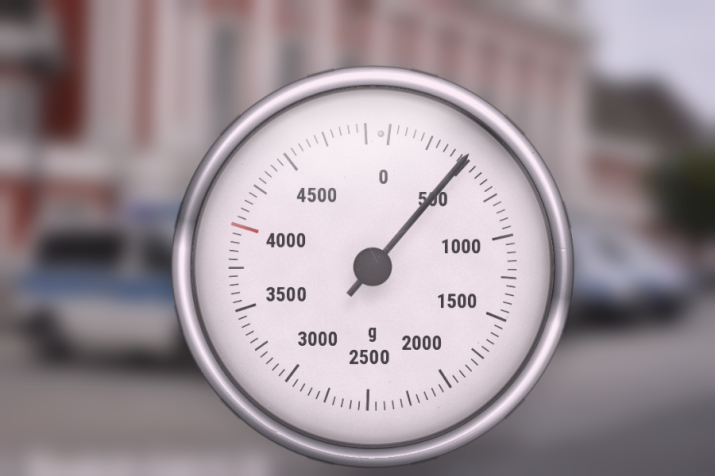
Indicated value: 475g
